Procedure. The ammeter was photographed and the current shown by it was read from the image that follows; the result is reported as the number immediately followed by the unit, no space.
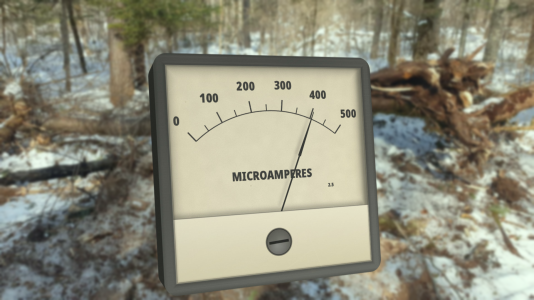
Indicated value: 400µA
